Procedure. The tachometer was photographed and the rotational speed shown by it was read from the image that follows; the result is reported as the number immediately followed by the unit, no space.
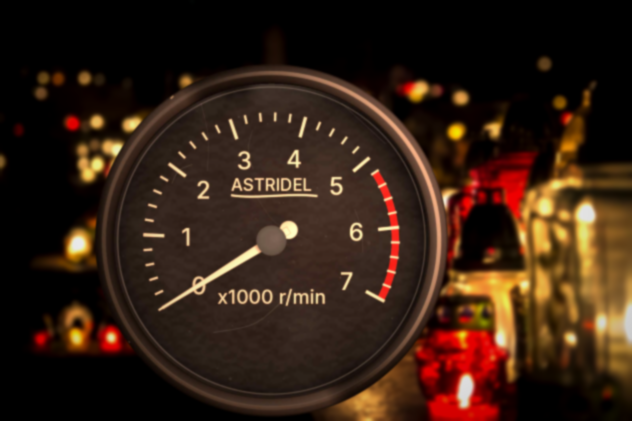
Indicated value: 0rpm
